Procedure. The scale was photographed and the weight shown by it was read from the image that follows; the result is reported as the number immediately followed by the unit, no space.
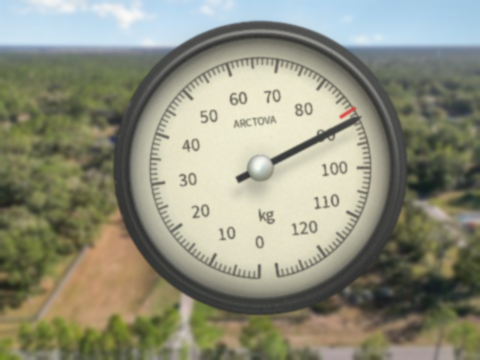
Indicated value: 90kg
